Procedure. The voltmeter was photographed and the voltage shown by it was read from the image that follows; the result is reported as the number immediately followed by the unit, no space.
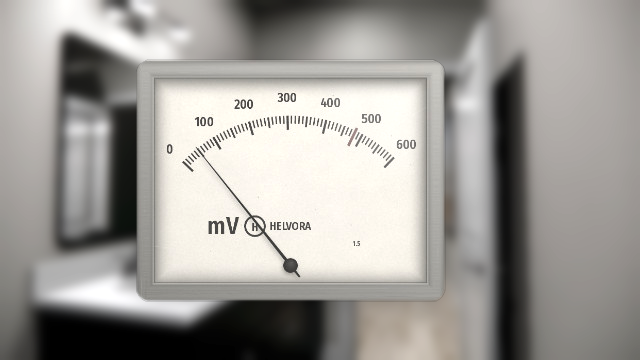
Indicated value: 50mV
